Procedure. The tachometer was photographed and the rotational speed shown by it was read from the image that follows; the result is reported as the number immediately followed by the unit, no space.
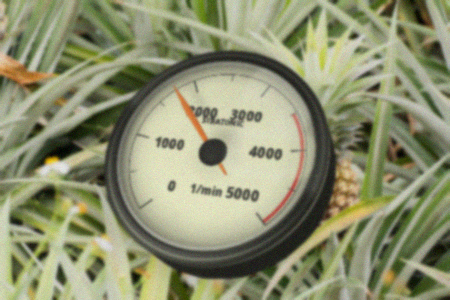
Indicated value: 1750rpm
